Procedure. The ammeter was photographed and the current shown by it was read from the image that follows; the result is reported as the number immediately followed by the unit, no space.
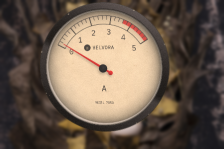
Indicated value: 0.2A
